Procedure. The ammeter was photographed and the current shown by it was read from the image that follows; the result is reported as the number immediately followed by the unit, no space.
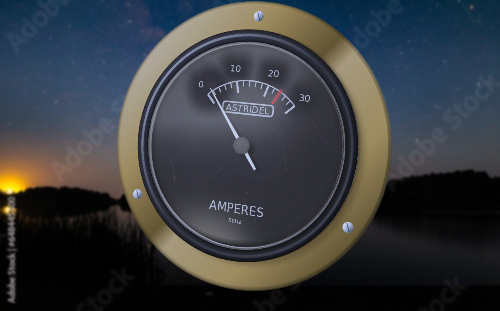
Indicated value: 2A
